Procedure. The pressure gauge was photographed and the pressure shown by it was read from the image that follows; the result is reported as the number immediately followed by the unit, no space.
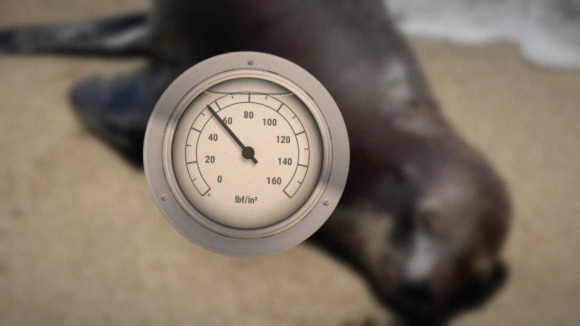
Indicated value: 55psi
